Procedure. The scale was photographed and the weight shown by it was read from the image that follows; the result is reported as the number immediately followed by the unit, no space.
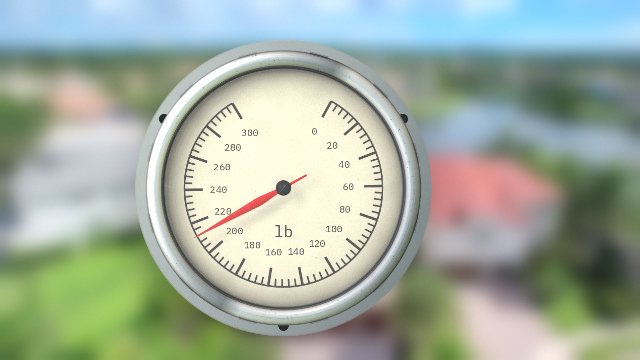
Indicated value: 212lb
